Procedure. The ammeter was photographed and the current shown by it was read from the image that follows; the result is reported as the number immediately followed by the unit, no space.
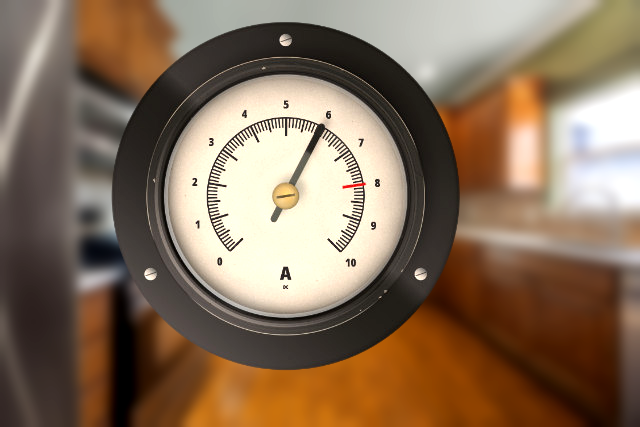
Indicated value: 6A
